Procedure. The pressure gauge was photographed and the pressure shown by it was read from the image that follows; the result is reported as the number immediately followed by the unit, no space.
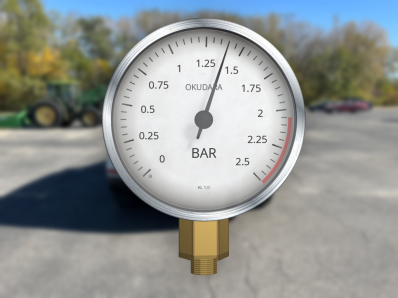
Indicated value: 1.4bar
